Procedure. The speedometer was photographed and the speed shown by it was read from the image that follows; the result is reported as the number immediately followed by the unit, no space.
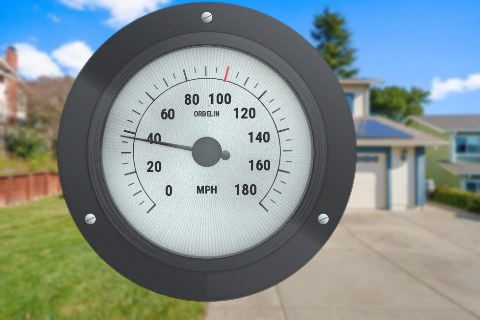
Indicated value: 37.5mph
